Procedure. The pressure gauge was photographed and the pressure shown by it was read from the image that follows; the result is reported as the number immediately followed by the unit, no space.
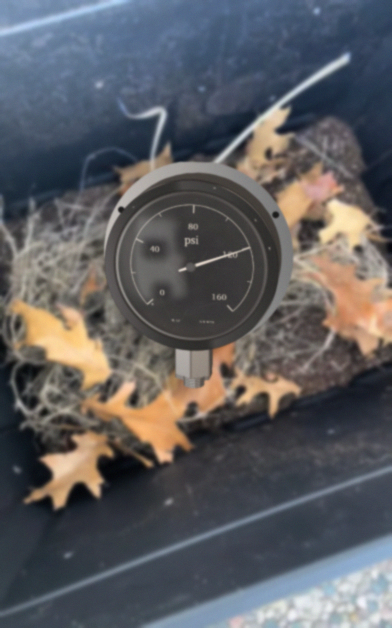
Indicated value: 120psi
